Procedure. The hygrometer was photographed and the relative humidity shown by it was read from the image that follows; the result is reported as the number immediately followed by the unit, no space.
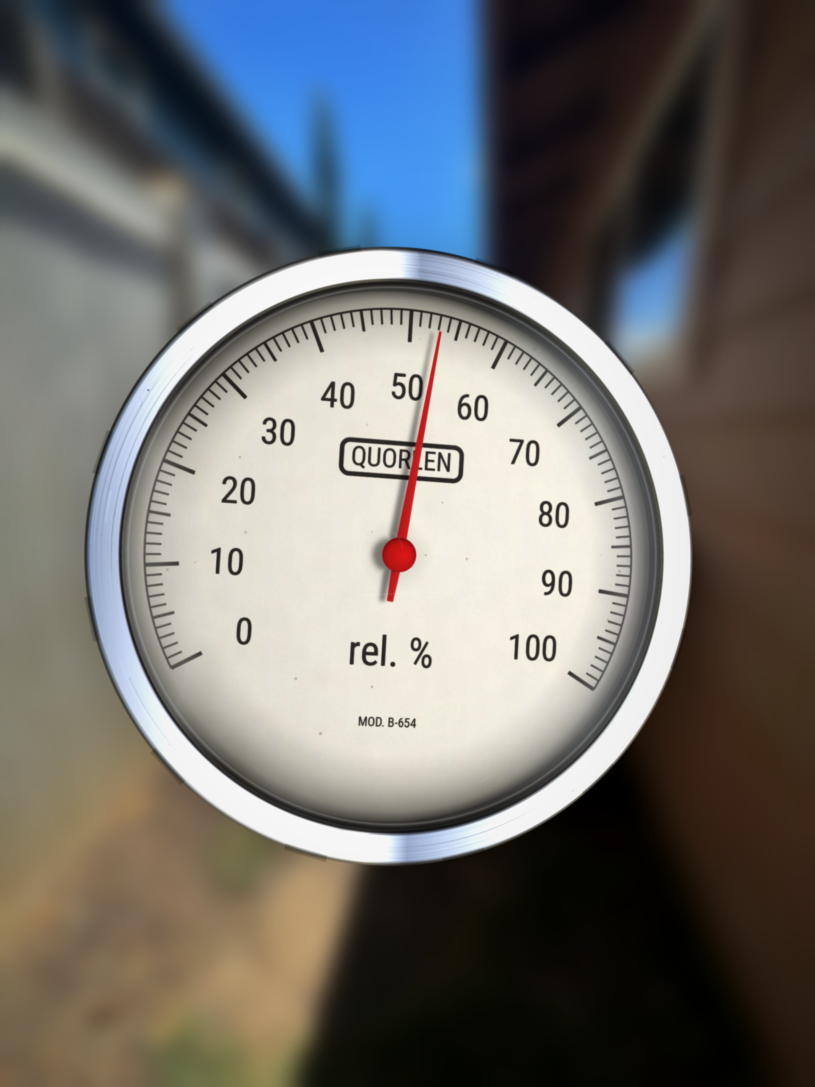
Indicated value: 53%
